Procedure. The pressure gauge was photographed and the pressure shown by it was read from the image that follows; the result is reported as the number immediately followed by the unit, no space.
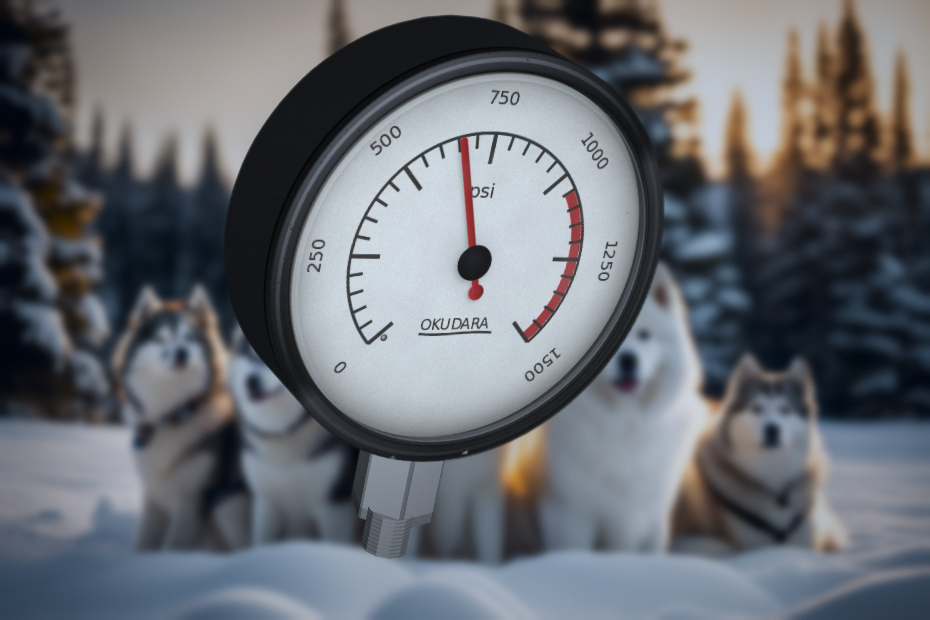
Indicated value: 650psi
